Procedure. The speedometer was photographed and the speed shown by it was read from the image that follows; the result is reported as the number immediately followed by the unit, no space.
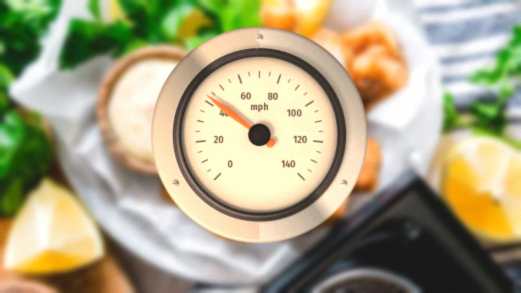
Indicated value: 42.5mph
